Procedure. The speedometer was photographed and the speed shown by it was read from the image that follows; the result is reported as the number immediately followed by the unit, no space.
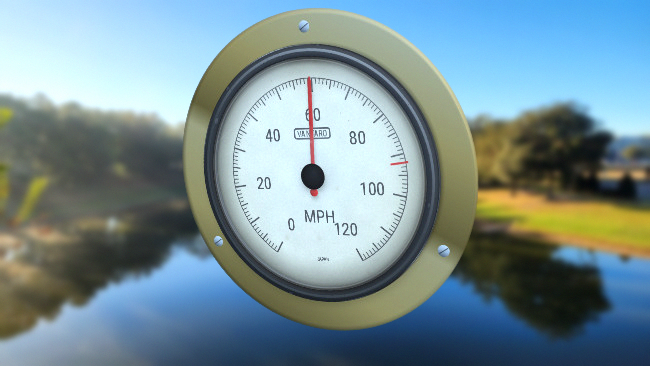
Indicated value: 60mph
